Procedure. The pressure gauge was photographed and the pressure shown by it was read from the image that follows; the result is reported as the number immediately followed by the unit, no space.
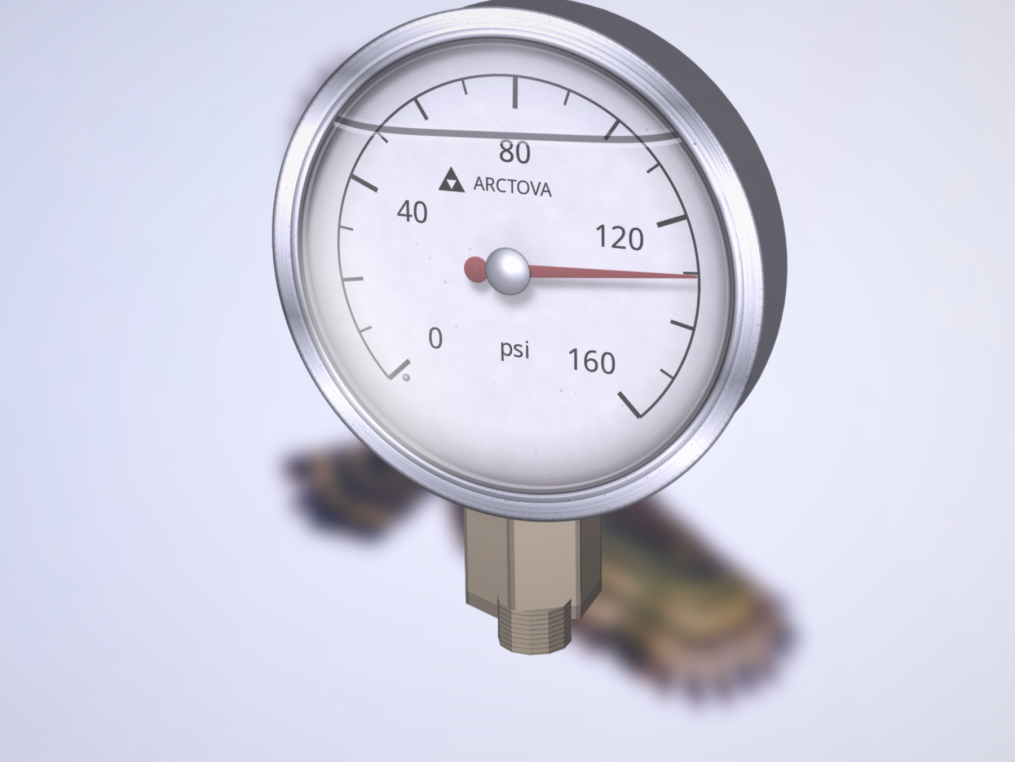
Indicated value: 130psi
